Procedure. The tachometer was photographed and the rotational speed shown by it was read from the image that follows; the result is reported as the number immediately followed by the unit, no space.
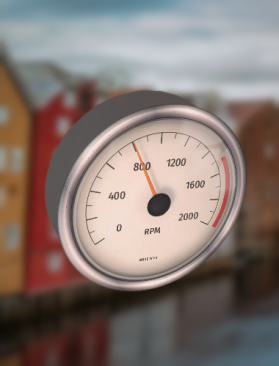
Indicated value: 800rpm
